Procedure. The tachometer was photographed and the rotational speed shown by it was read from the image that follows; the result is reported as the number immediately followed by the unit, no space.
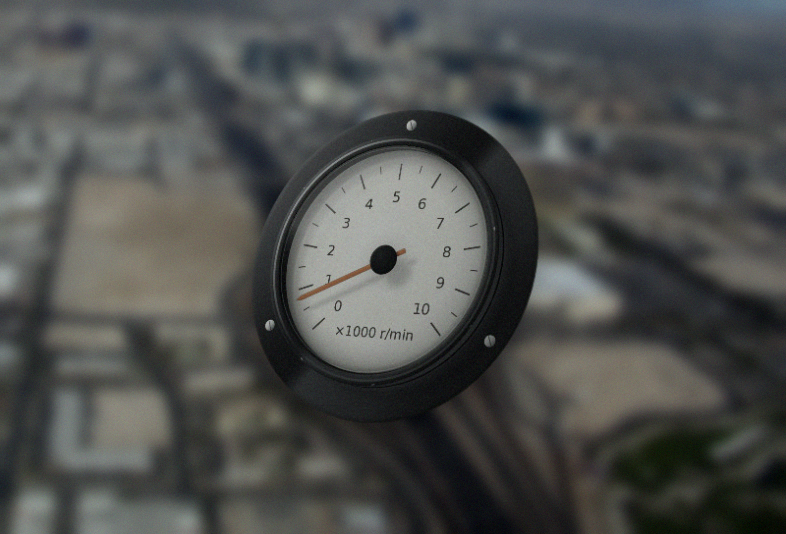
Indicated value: 750rpm
